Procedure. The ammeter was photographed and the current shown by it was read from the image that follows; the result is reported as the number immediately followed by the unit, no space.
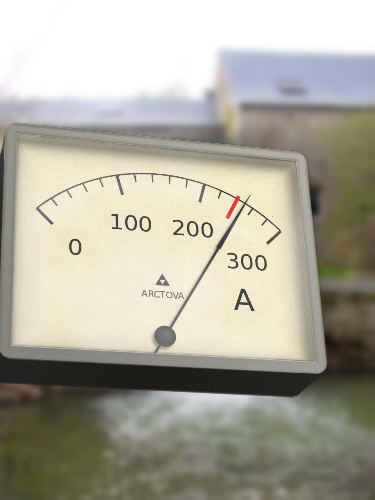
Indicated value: 250A
